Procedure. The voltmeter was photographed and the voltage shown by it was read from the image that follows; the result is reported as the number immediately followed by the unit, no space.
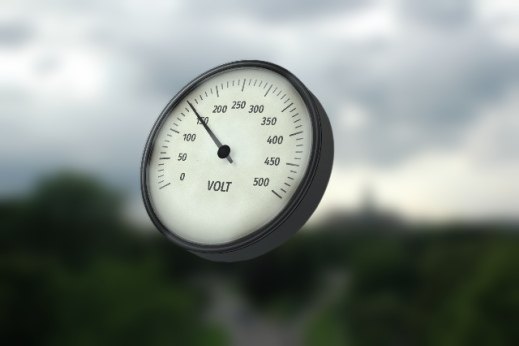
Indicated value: 150V
